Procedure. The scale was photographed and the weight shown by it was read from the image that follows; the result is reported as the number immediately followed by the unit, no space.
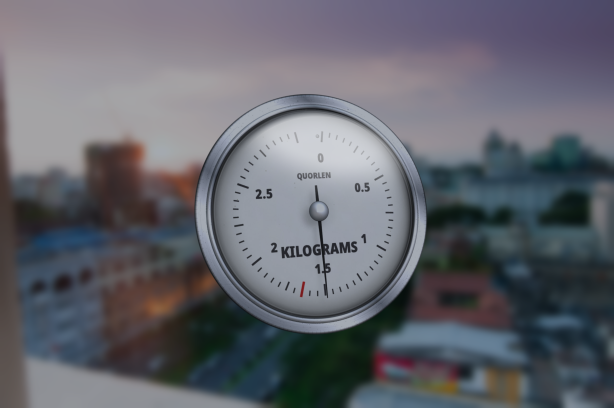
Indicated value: 1.5kg
